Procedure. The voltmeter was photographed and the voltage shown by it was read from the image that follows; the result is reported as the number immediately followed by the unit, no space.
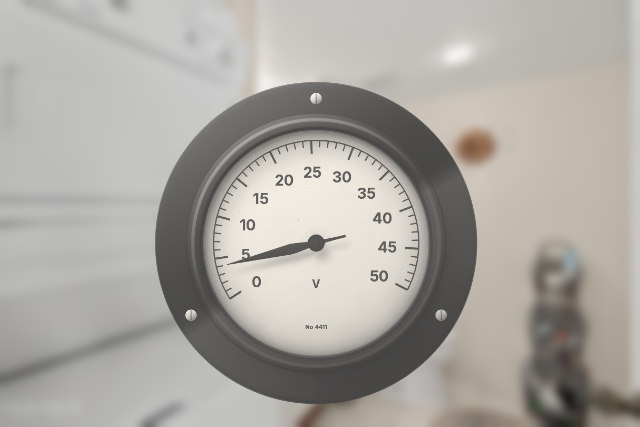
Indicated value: 4V
